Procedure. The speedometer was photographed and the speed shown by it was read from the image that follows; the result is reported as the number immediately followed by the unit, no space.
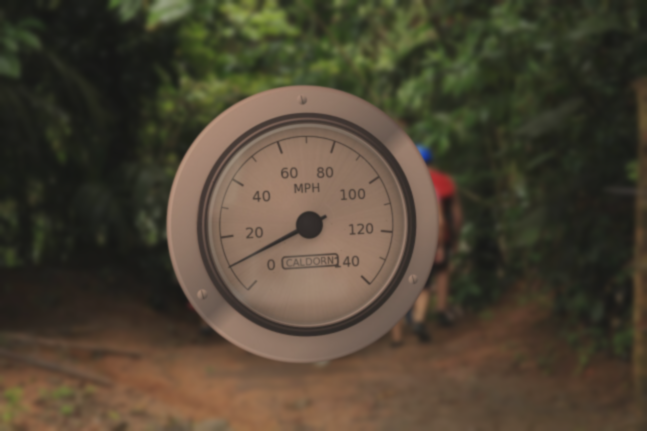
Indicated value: 10mph
